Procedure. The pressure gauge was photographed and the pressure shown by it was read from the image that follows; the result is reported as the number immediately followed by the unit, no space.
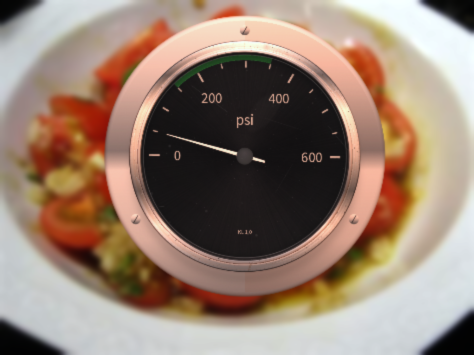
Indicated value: 50psi
